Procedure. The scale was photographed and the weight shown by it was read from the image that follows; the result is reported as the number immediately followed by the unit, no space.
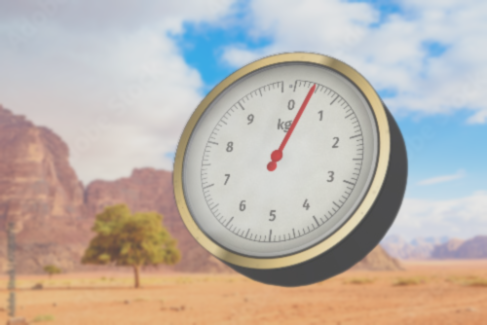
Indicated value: 0.5kg
